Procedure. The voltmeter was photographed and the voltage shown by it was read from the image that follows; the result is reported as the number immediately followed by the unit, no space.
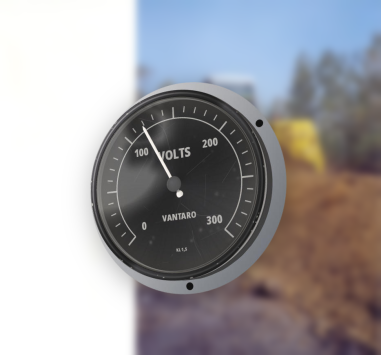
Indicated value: 120V
